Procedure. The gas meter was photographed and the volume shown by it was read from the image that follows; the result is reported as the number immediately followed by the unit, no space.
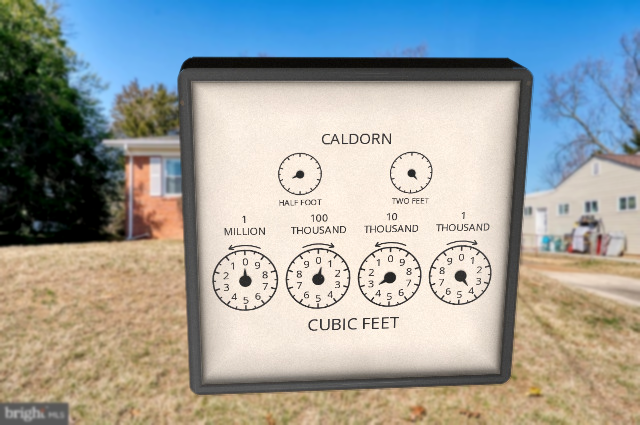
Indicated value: 3400ft³
